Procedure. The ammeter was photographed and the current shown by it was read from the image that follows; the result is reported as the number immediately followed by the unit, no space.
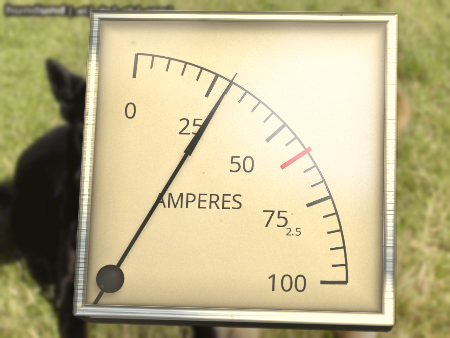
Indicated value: 30A
